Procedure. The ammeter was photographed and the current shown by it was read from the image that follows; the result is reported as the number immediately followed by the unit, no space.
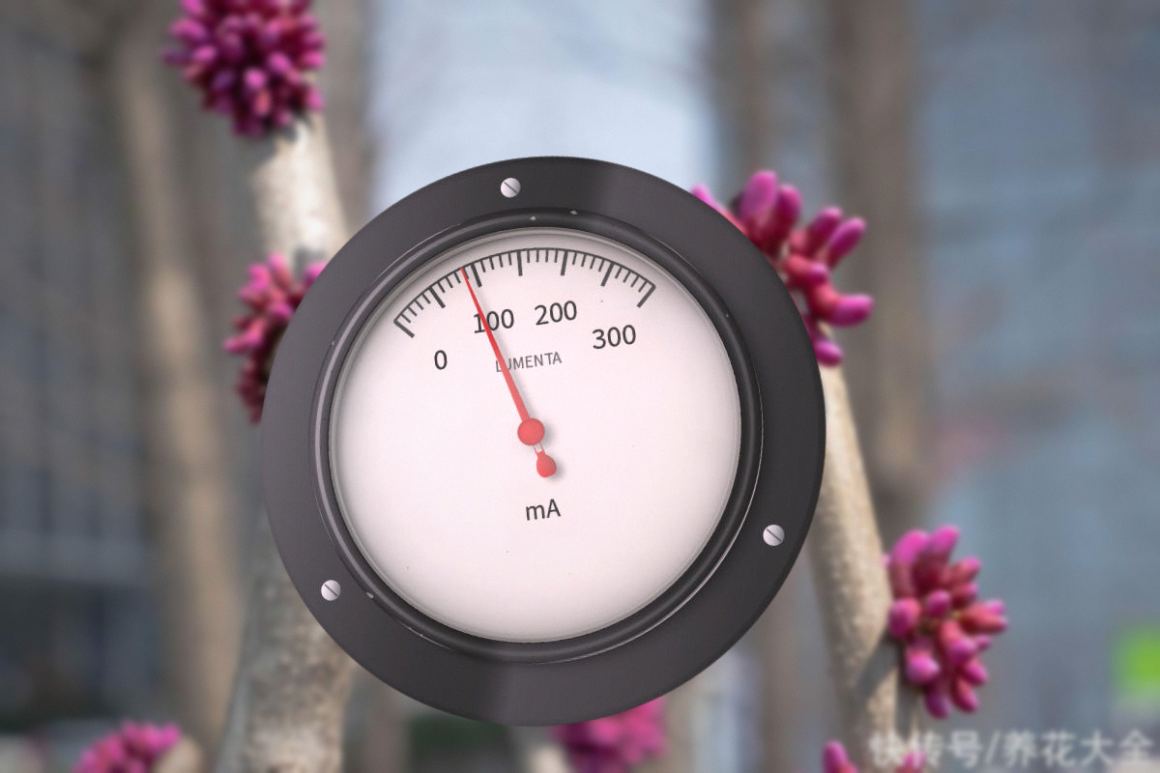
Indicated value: 90mA
